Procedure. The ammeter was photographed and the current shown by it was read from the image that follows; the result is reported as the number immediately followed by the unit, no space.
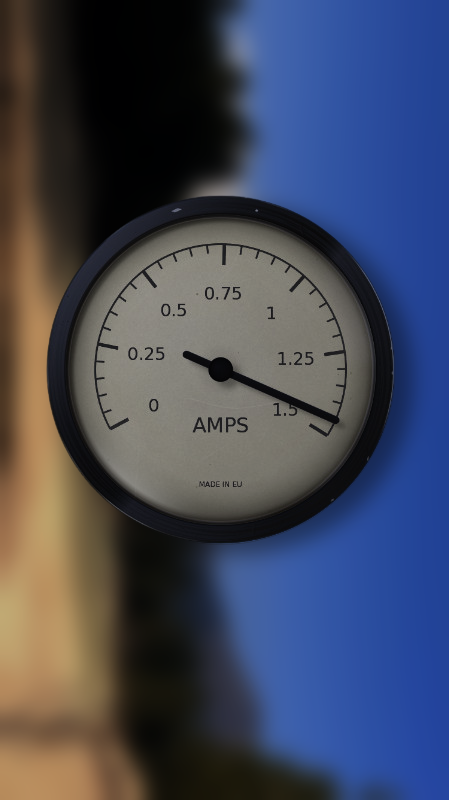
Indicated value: 1.45A
